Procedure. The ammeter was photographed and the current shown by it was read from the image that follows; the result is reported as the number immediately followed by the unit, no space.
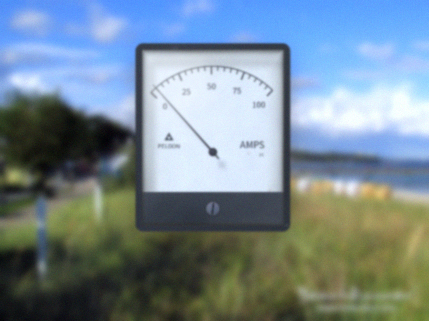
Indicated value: 5A
